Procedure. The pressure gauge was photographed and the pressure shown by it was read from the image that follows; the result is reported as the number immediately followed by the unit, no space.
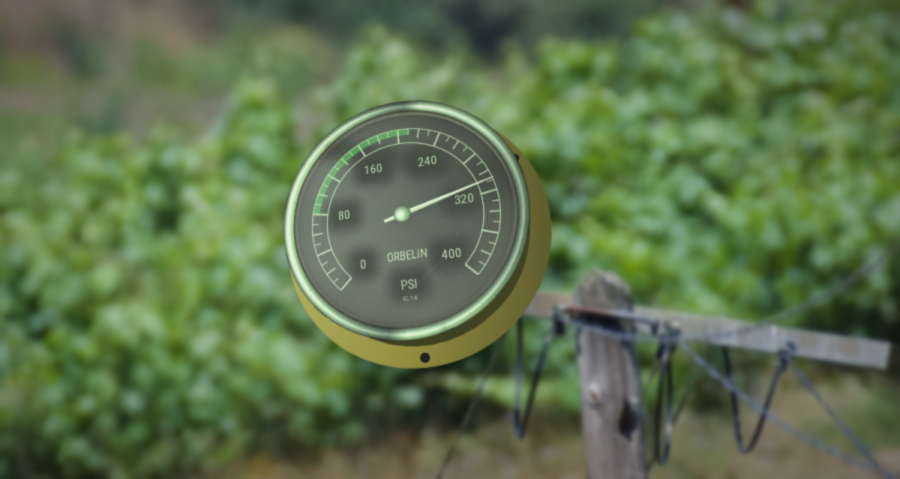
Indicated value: 310psi
